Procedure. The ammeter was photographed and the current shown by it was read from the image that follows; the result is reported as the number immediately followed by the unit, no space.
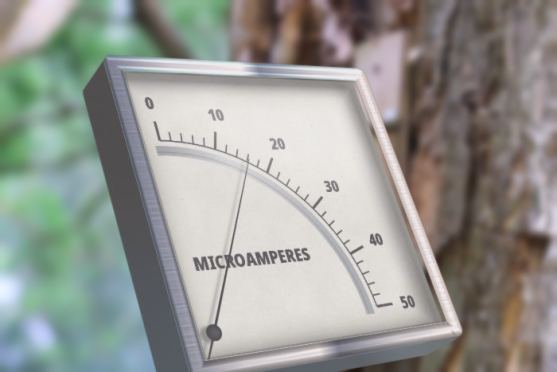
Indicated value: 16µA
